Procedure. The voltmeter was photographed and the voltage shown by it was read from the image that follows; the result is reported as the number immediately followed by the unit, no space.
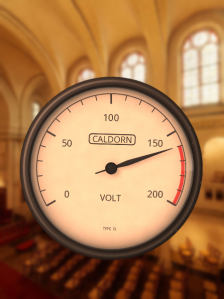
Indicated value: 160V
